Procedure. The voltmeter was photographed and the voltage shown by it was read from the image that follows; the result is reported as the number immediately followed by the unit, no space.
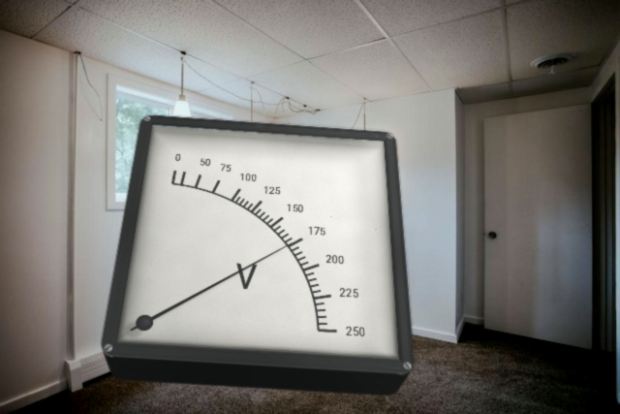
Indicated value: 175V
